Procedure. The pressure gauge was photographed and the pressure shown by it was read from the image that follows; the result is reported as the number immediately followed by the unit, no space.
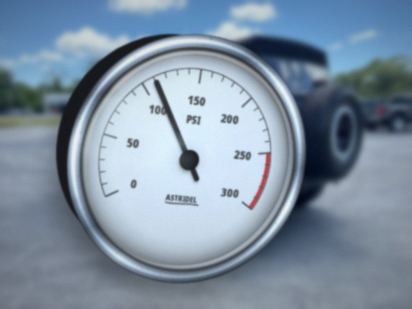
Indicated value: 110psi
